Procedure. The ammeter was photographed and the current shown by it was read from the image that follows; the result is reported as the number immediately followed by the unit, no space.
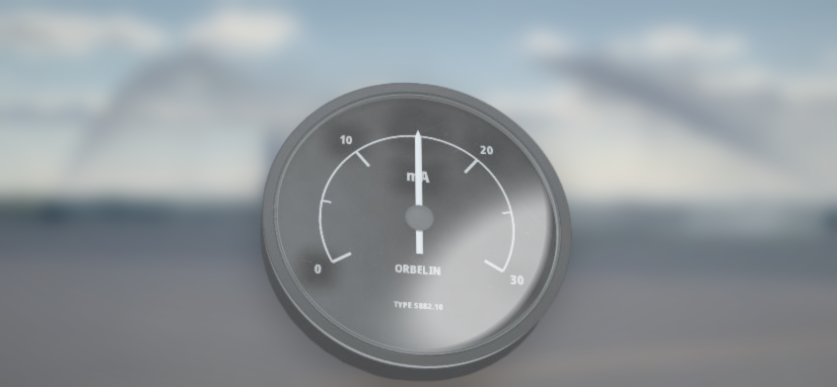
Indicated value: 15mA
